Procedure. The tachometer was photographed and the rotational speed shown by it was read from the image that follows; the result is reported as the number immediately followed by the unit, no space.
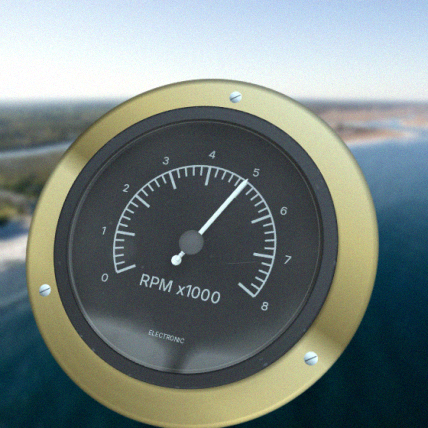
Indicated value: 5000rpm
